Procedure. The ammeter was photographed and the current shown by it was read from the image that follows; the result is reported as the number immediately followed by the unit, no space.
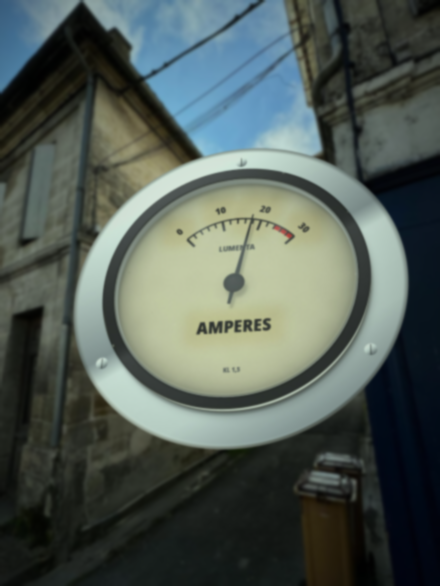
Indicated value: 18A
